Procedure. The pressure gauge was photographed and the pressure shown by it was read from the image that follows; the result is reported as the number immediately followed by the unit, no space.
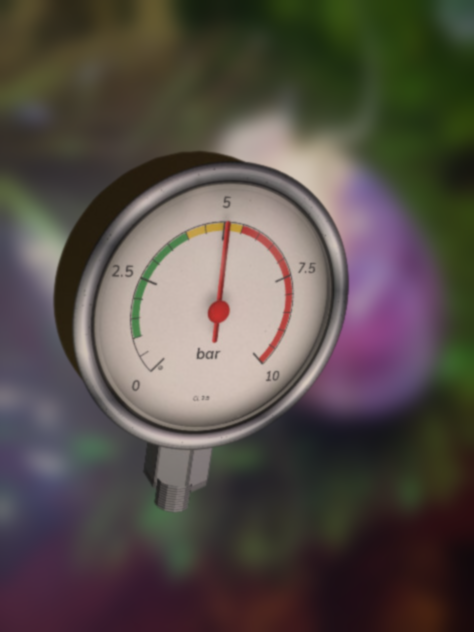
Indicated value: 5bar
